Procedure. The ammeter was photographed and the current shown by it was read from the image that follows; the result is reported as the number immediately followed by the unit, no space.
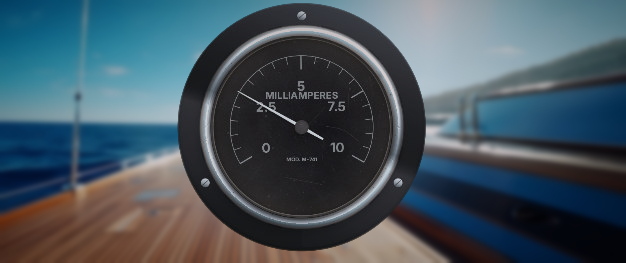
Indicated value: 2.5mA
